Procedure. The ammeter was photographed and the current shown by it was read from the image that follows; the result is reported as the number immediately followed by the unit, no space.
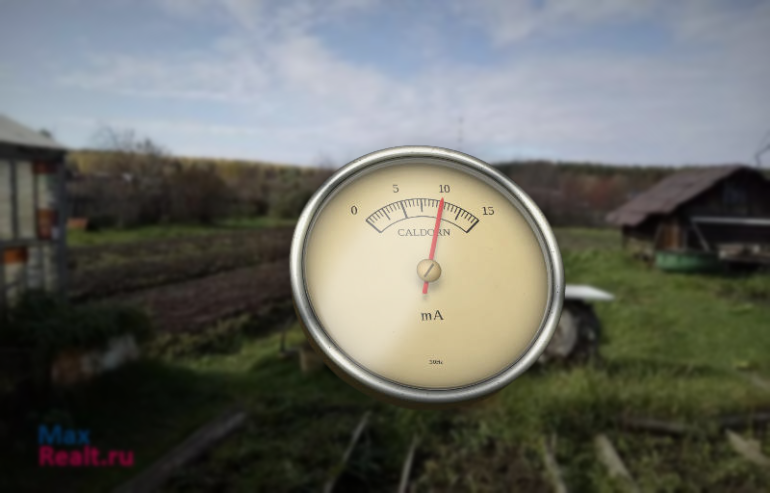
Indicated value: 10mA
